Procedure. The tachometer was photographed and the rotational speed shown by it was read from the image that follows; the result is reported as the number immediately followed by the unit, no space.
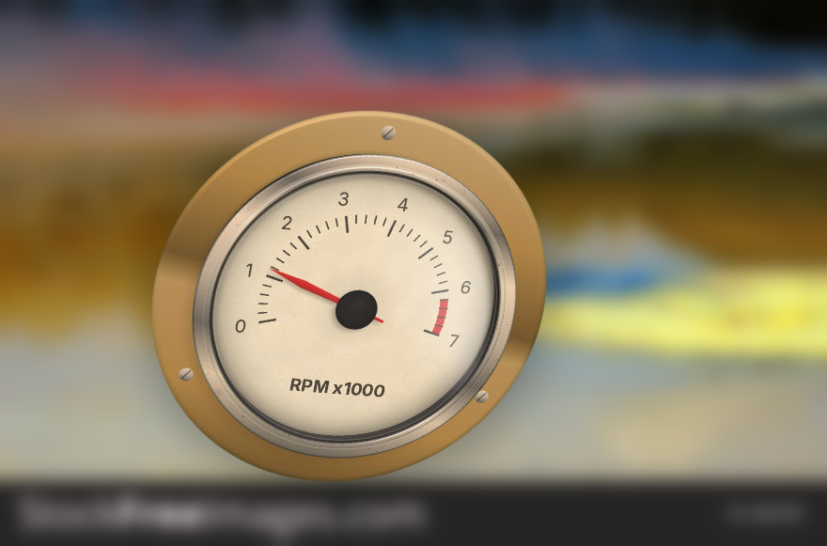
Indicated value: 1200rpm
